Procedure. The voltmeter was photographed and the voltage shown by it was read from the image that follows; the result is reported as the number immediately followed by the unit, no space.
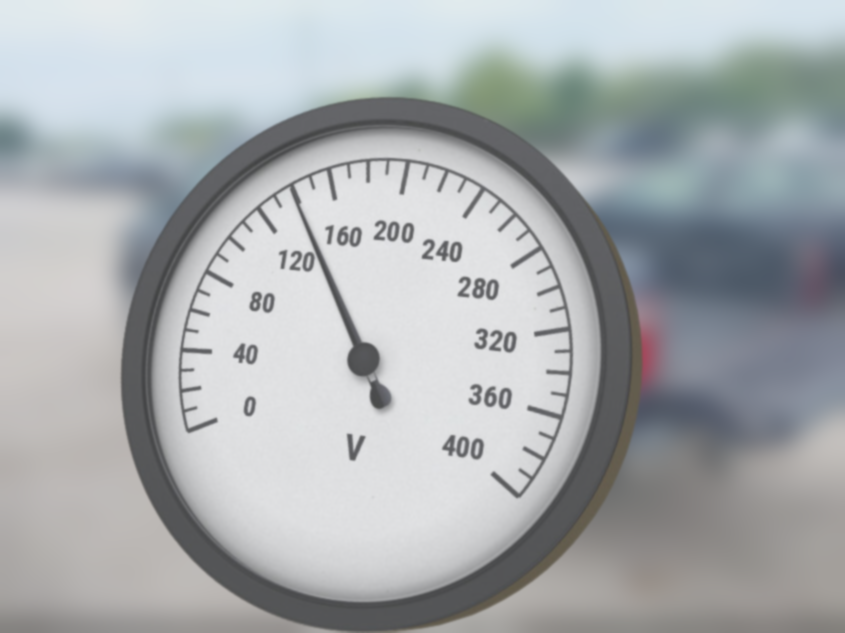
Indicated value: 140V
